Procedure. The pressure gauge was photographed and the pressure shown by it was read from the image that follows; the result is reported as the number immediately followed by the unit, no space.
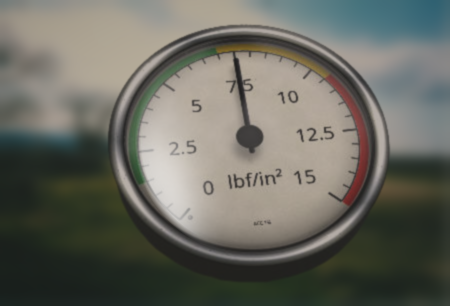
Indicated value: 7.5psi
